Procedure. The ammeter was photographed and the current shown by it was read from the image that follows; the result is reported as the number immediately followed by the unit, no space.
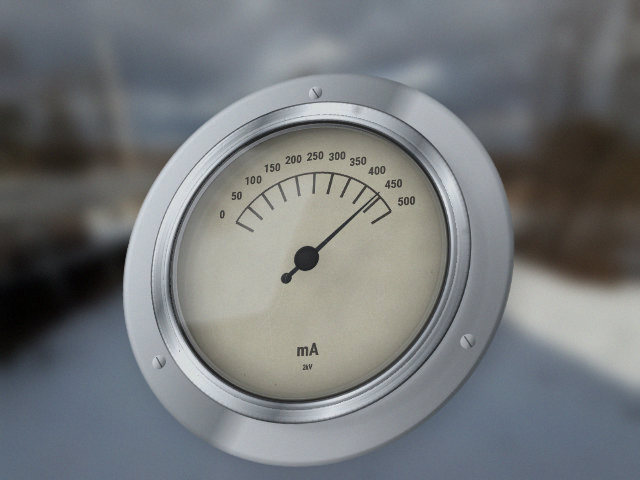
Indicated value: 450mA
